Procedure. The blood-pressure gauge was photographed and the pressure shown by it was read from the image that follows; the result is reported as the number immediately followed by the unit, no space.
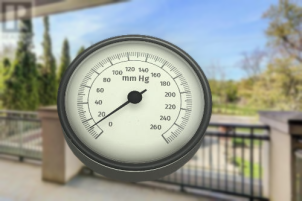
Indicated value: 10mmHg
